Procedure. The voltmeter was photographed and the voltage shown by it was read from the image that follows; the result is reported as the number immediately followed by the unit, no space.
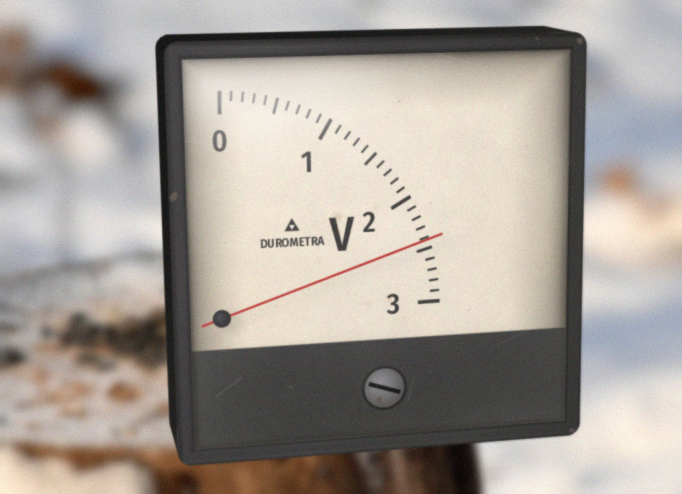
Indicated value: 2.4V
